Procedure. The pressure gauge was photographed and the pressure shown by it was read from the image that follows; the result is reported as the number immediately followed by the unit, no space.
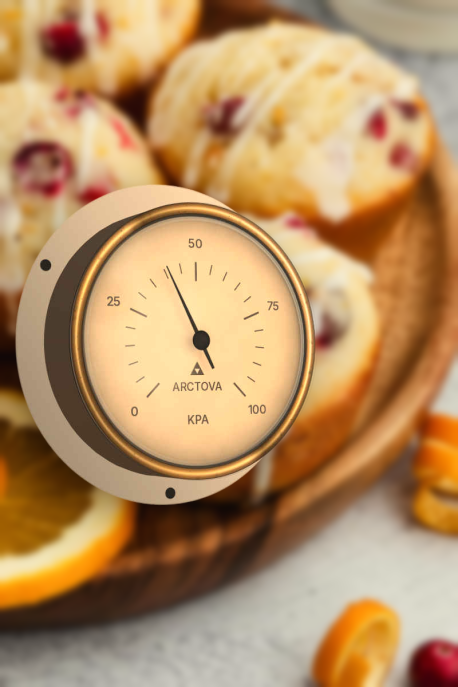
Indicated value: 40kPa
